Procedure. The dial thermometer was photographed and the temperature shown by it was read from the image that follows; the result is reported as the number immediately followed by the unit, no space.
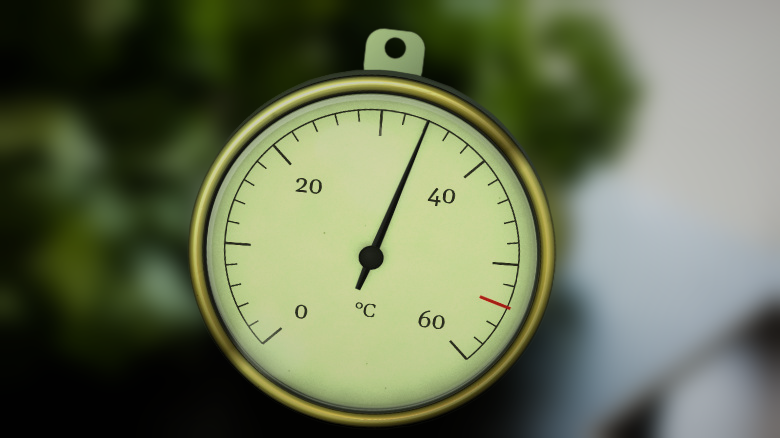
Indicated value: 34°C
